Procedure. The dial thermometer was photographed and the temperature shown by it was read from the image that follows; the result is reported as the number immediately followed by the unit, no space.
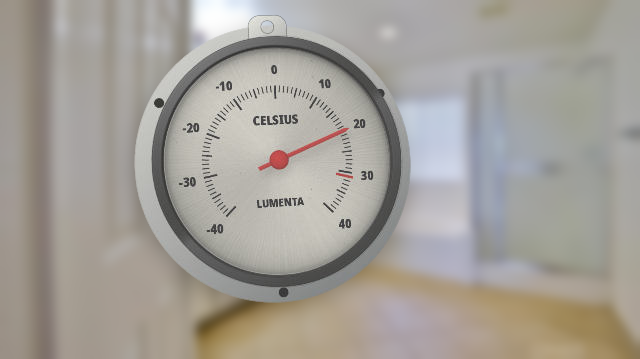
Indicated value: 20°C
